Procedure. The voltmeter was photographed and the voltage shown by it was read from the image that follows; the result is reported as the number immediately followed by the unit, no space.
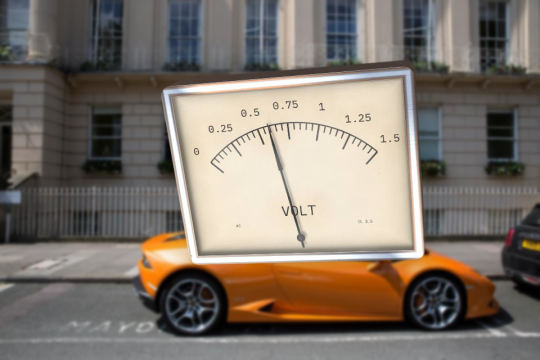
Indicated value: 0.6V
